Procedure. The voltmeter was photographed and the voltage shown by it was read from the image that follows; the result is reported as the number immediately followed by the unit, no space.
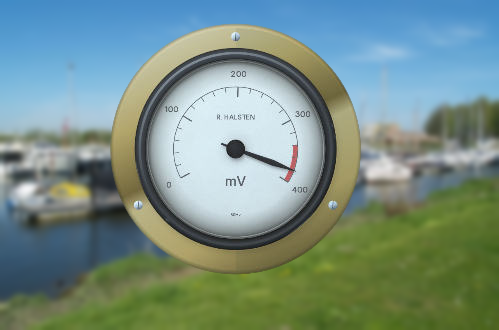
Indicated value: 380mV
